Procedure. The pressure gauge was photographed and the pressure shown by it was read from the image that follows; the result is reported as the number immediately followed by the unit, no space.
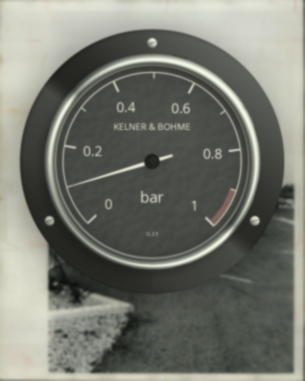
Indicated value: 0.1bar
